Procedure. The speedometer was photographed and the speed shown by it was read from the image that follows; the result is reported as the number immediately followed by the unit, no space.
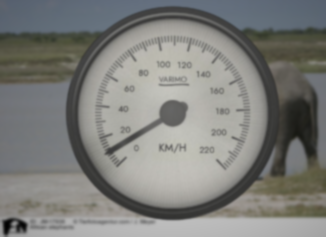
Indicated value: 10km/h
